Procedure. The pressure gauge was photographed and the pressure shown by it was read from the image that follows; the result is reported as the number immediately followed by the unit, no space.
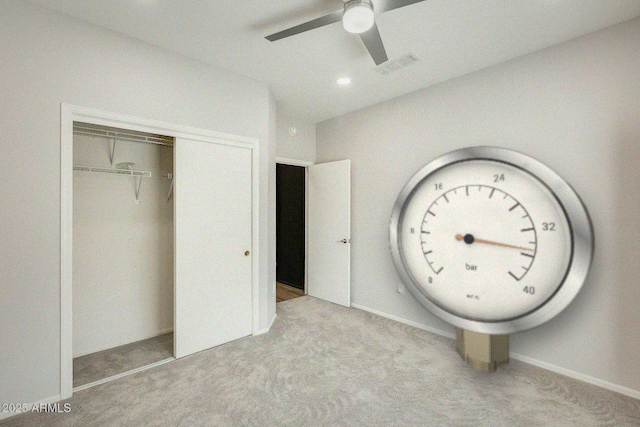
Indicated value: 35bar
